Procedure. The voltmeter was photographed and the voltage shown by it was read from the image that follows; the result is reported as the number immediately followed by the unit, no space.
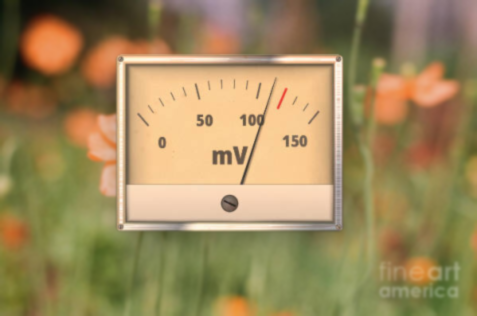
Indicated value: 110mV
